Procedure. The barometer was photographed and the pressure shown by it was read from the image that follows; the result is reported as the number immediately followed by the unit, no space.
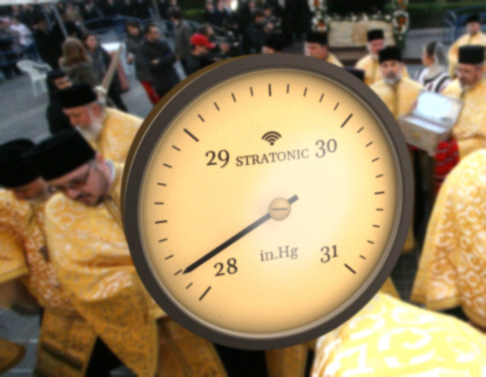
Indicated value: 28.2inHg
